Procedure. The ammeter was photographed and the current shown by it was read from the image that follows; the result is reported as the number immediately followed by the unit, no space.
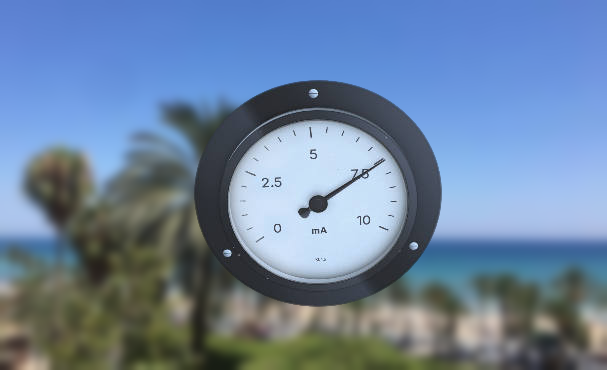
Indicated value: 7.5mA
